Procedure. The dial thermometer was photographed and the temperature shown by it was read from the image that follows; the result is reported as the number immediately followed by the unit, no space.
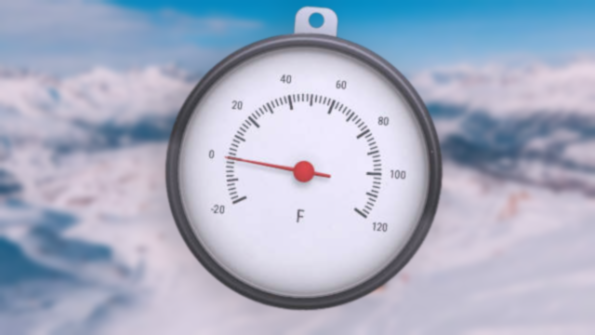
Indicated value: 0°F
